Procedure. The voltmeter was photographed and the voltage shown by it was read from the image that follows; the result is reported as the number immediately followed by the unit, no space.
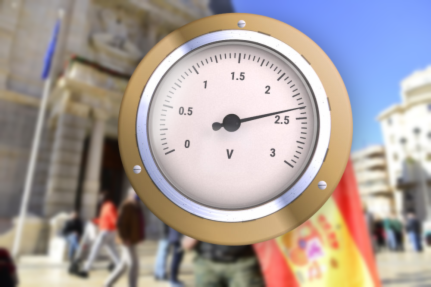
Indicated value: 2.4V
